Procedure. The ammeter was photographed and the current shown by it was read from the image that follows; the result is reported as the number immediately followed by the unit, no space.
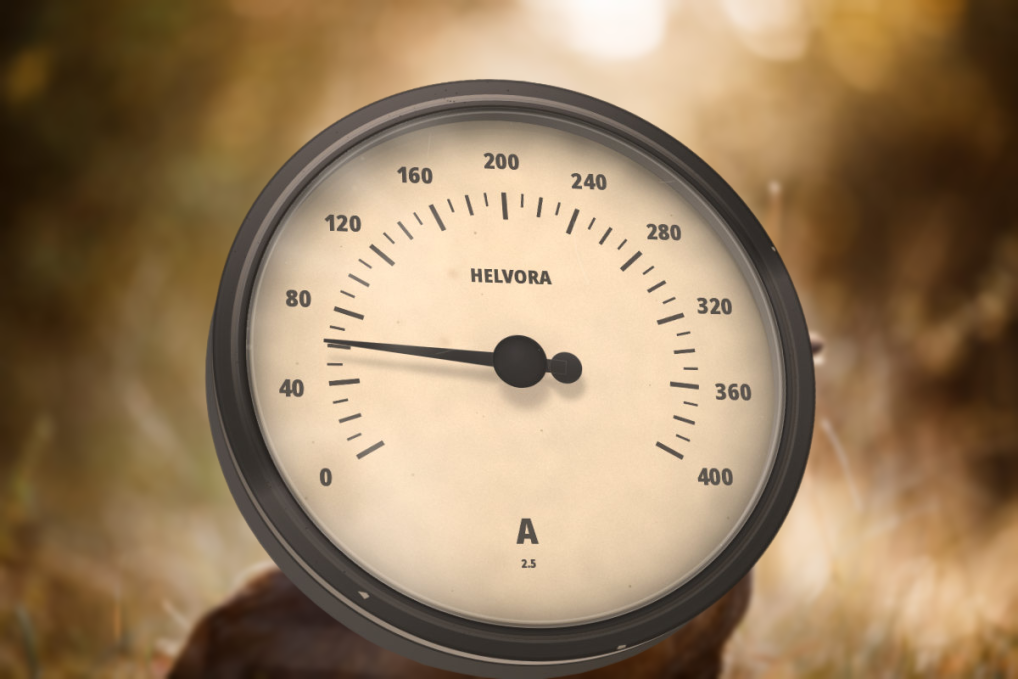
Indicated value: 60A
